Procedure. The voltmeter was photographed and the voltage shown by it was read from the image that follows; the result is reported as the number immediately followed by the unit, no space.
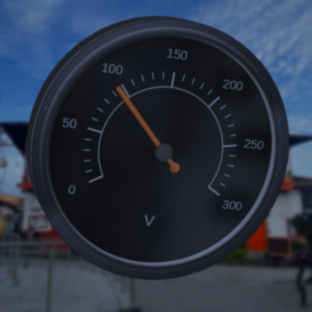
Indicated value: 95V
